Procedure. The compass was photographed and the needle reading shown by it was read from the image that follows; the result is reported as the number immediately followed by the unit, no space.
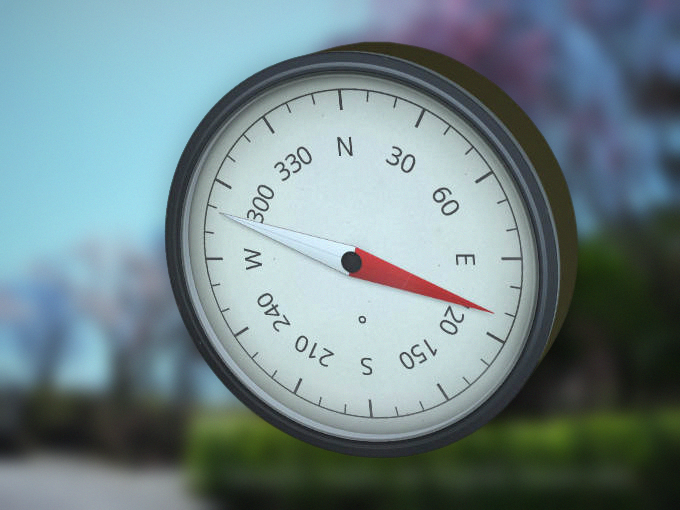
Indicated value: 110°
